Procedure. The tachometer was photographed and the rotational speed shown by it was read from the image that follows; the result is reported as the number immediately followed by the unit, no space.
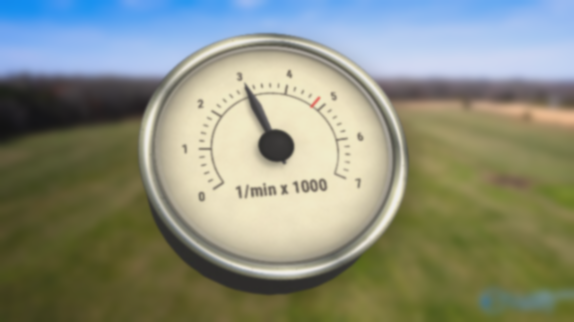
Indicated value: 3000rpm
